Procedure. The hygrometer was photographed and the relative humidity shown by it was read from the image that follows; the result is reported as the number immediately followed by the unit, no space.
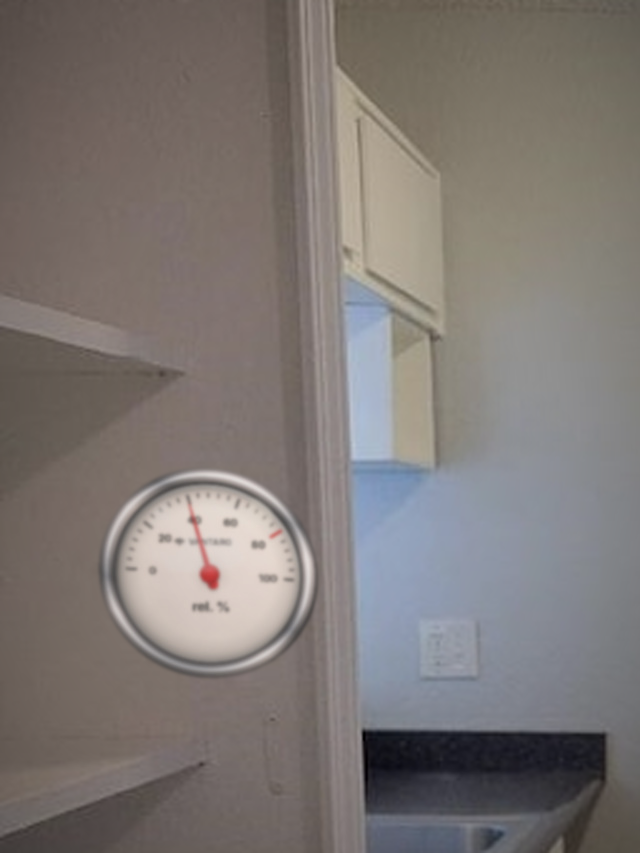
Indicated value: 40%
